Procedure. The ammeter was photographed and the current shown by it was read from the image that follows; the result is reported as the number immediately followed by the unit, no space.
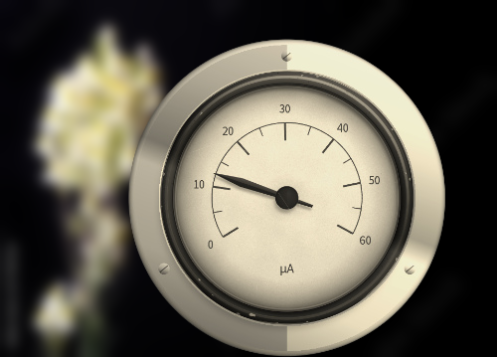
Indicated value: 12.5µA
